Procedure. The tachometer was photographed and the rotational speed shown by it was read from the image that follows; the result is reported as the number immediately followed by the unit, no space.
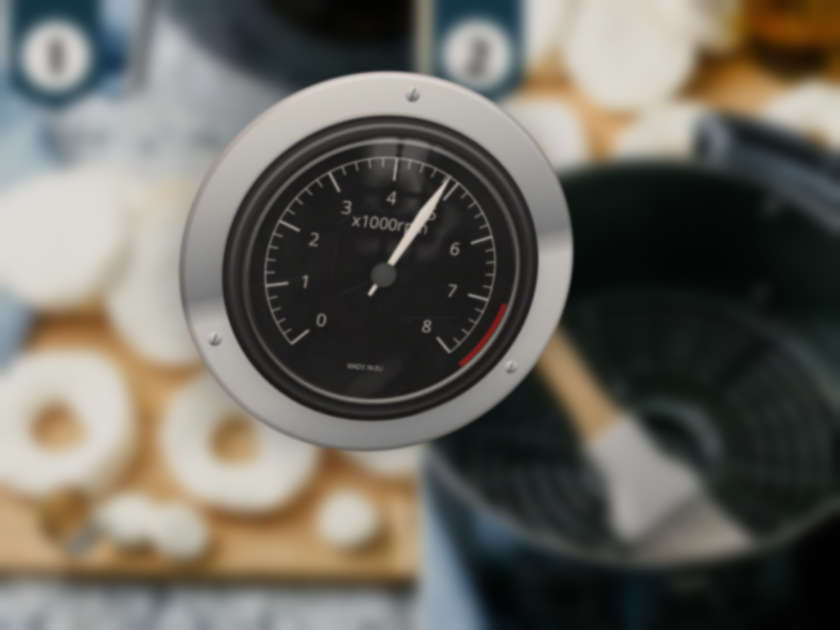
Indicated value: 4800rpm
